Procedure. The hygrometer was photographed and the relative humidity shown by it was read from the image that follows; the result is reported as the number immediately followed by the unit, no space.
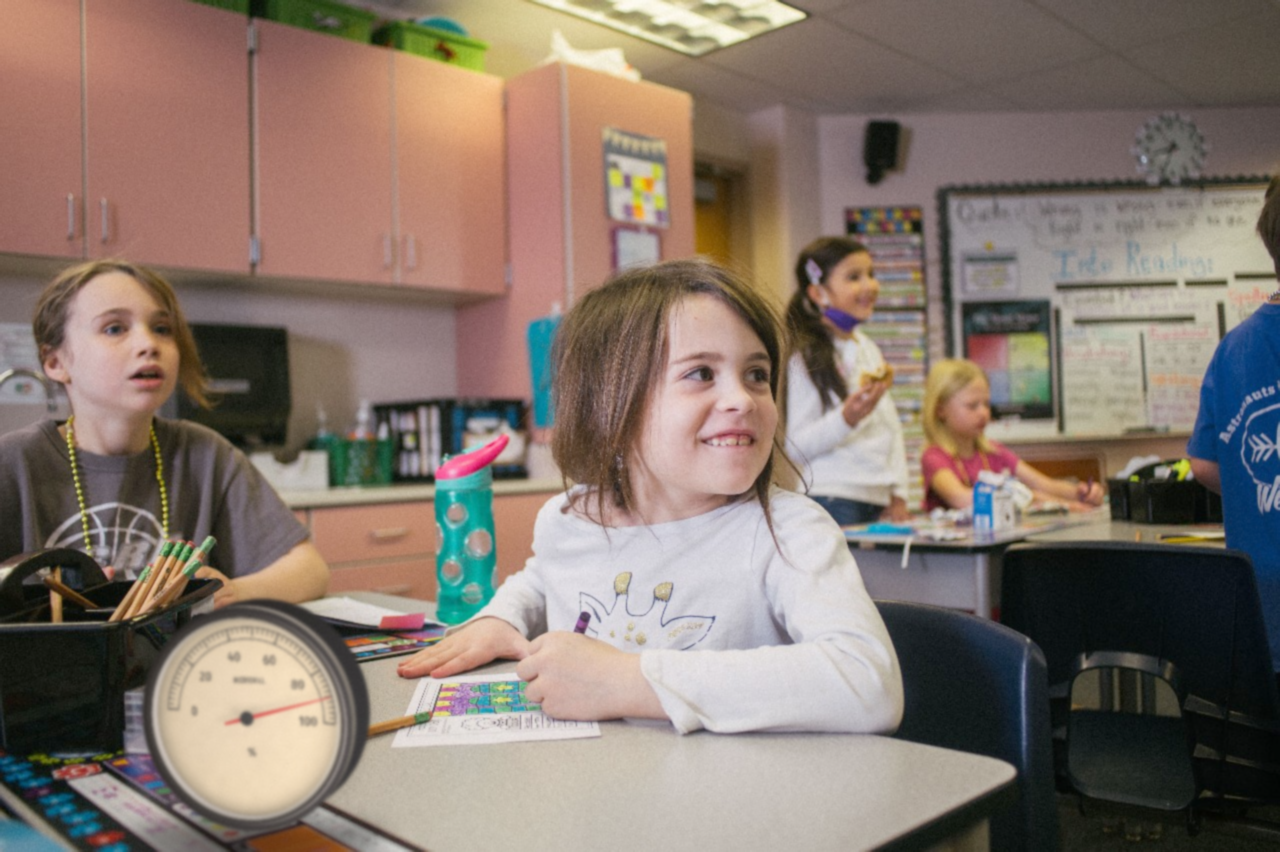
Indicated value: 90%
